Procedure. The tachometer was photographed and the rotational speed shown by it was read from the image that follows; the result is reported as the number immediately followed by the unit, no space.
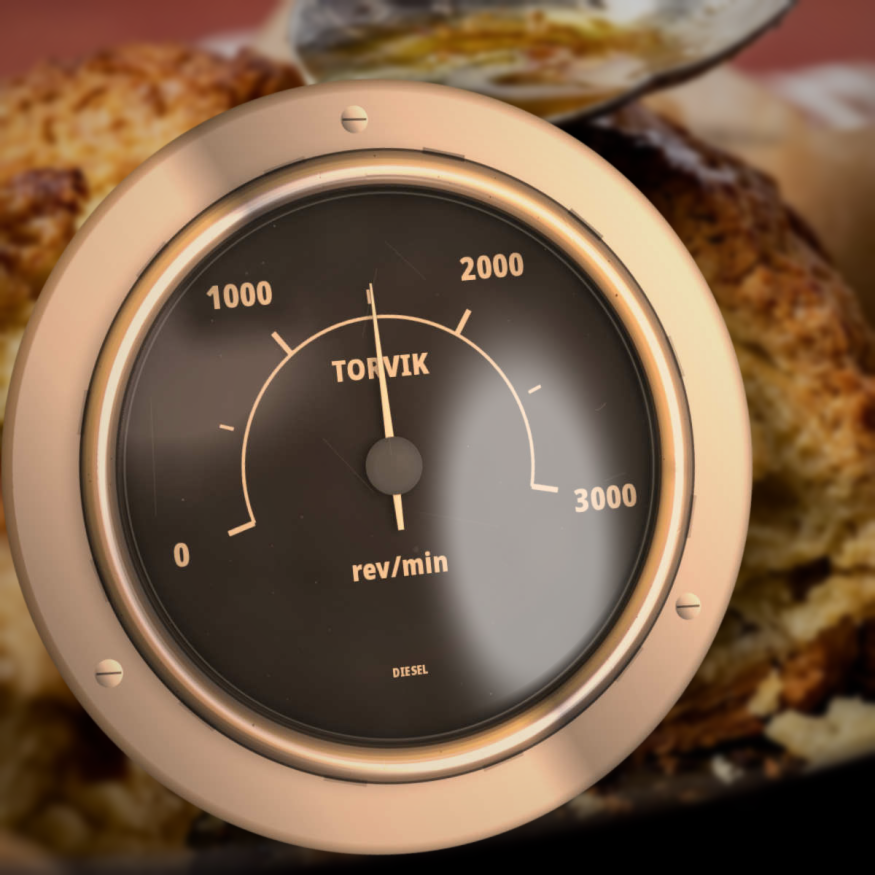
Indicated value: 1500rpm
